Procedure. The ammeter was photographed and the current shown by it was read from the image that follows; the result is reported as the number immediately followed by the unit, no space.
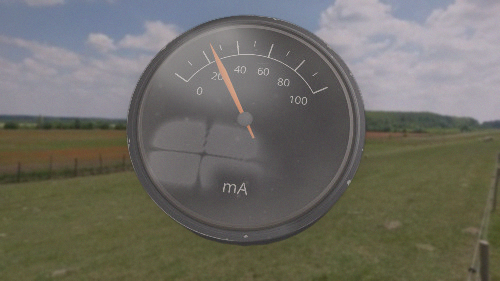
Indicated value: 25mA
